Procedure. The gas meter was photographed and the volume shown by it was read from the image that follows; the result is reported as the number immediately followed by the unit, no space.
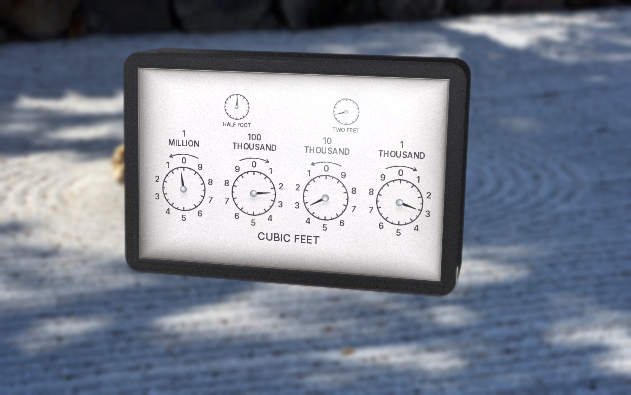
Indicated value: 23300ft³
